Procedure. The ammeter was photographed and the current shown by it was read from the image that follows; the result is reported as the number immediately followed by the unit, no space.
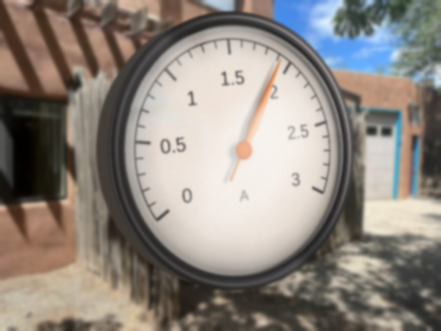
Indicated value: 1.9A
